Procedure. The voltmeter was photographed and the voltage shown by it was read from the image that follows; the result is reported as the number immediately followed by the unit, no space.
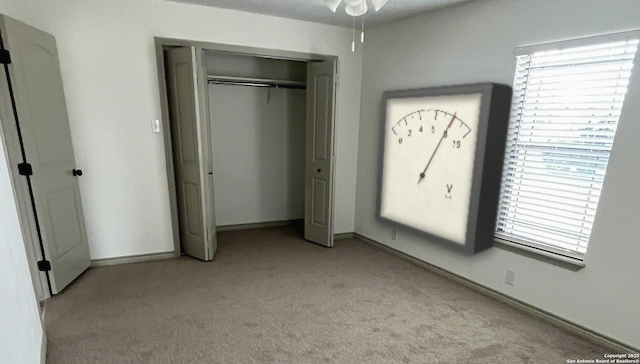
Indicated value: 8V
